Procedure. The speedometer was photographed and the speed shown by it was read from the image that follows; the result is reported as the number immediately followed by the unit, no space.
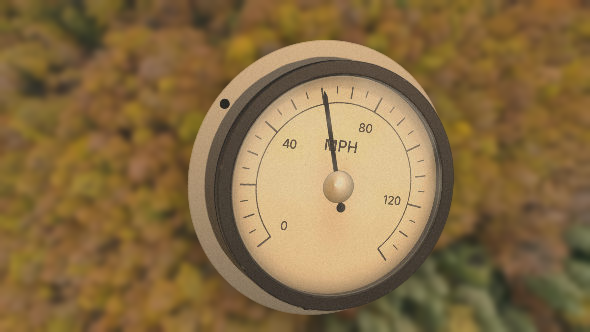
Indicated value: 60mph
